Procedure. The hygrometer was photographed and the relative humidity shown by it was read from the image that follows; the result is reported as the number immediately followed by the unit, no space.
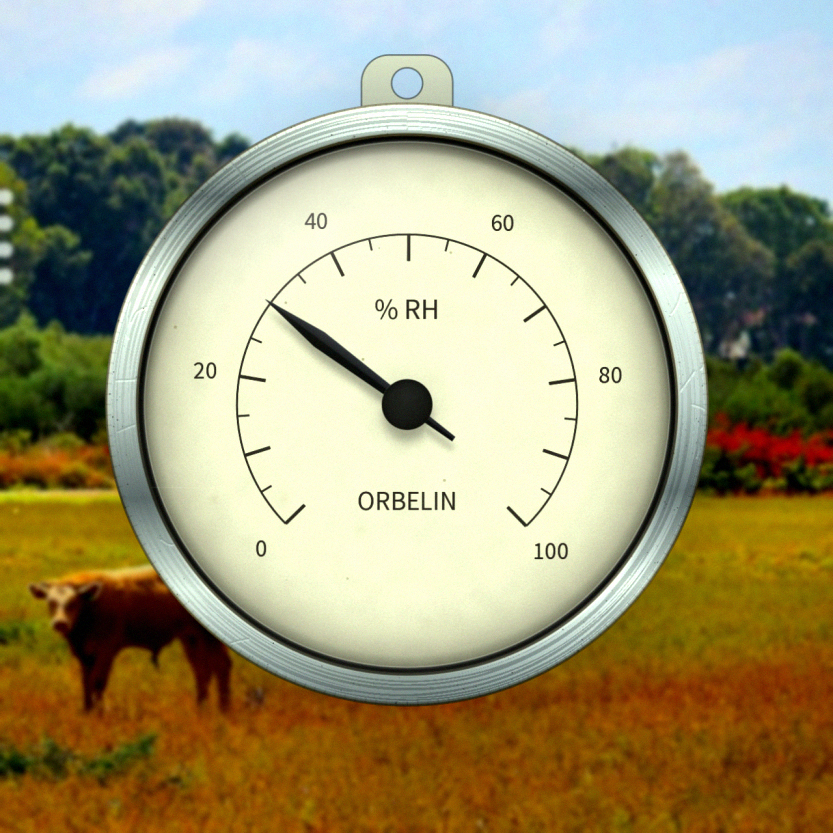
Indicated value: 30%
